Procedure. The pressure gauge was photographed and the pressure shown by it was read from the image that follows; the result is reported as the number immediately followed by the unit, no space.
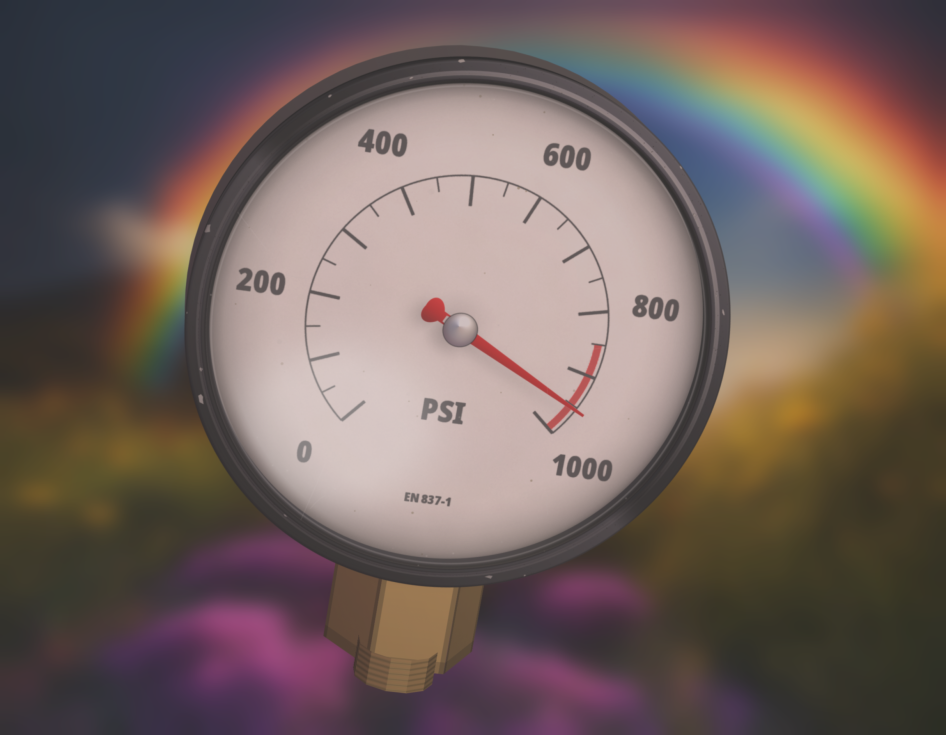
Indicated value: 950psi
